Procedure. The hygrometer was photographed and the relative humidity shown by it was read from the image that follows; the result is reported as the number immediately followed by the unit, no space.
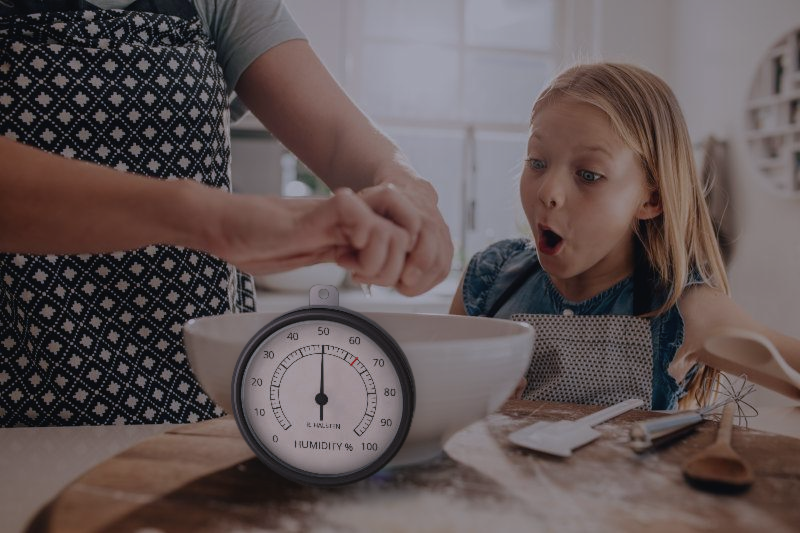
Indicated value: 50%
